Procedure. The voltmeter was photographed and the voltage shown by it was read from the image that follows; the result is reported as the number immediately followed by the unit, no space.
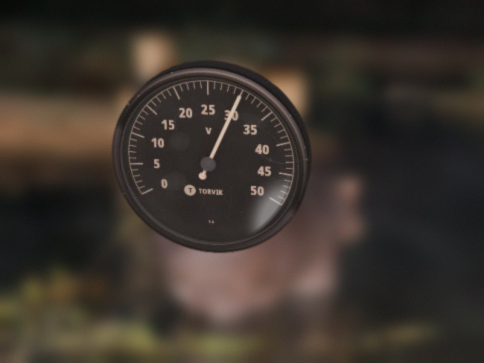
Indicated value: 30V
